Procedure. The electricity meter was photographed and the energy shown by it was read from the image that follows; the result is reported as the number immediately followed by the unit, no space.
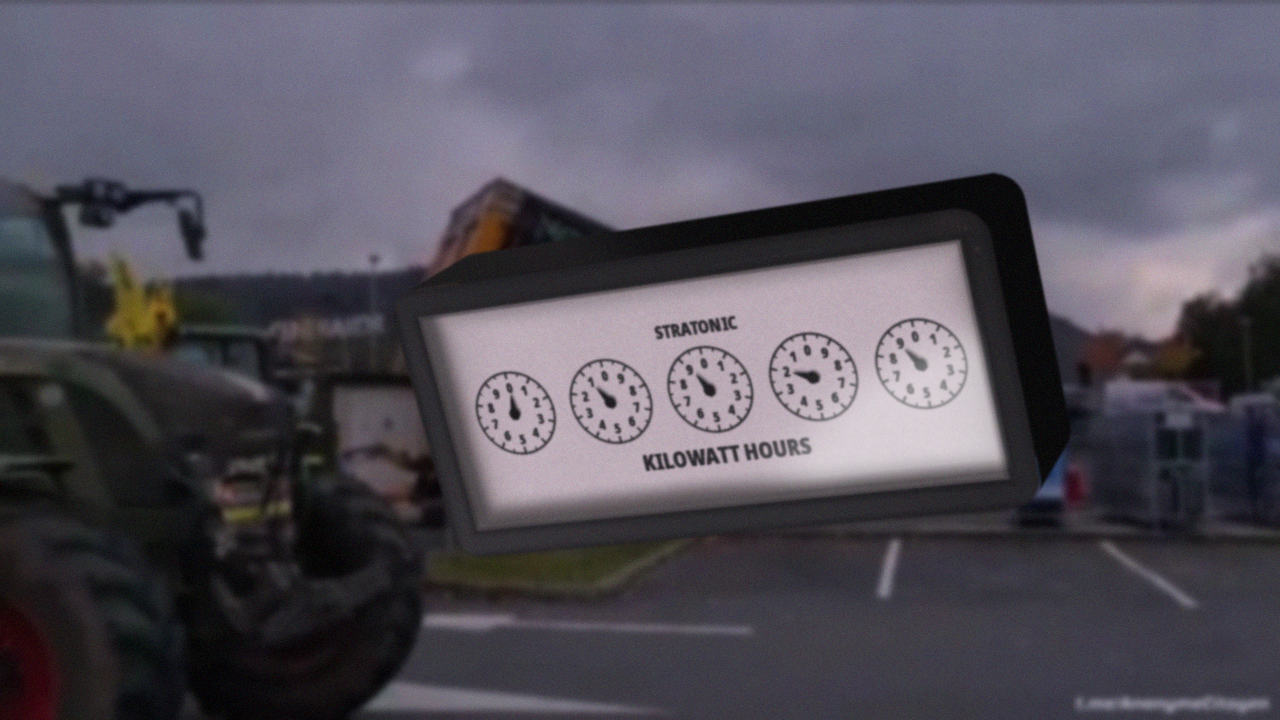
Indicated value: 919kWh
